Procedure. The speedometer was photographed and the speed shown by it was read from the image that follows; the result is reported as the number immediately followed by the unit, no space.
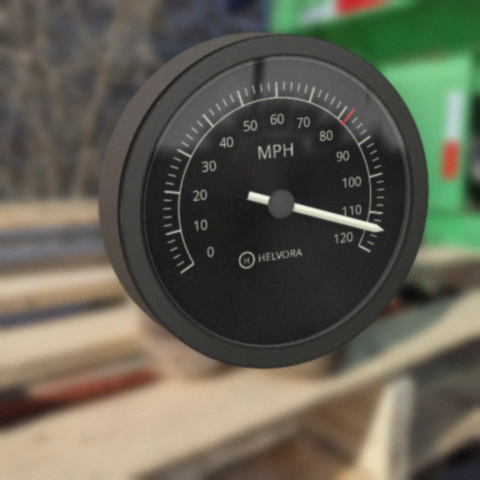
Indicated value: 114mph
